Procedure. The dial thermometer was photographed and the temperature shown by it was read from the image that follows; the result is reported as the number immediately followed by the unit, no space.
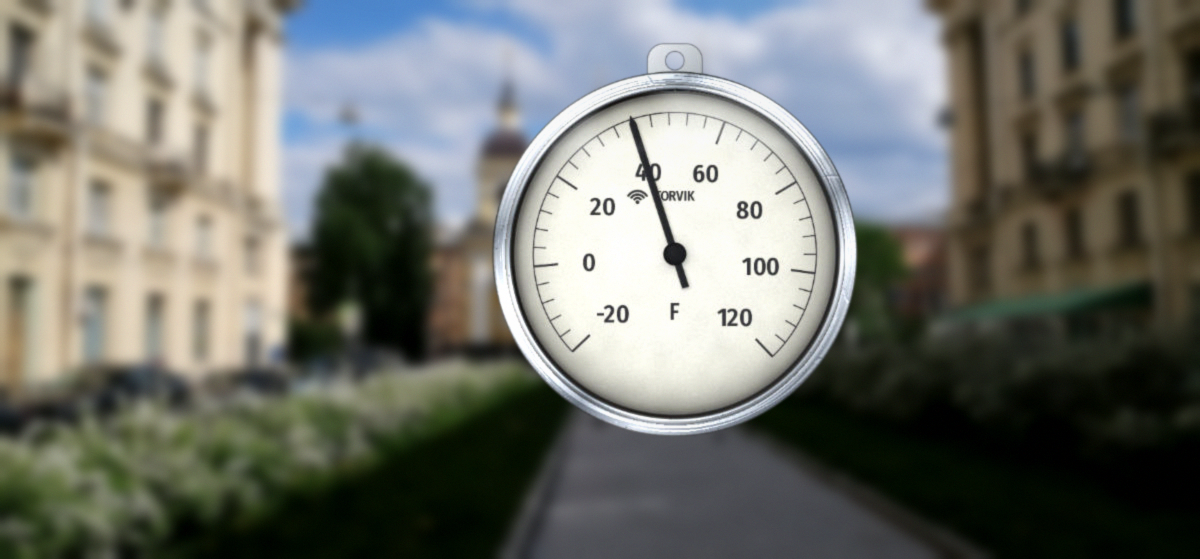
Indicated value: 40°F
